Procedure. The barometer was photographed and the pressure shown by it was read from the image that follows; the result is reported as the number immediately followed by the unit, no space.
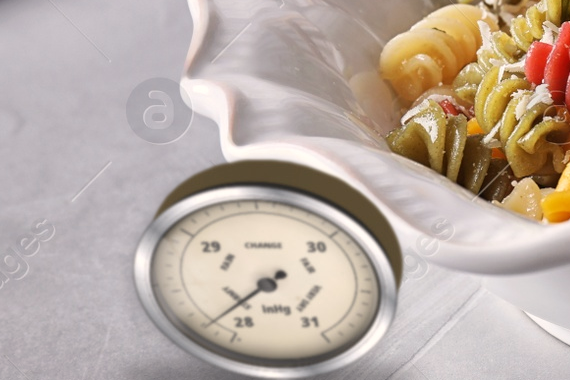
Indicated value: 28.2inHg
